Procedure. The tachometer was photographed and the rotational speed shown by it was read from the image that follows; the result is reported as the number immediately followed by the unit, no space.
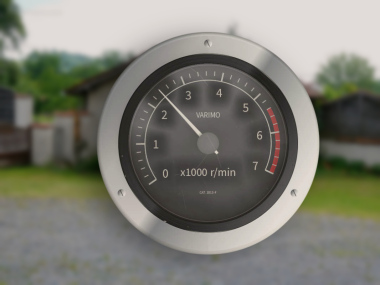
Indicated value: 2400rpm
